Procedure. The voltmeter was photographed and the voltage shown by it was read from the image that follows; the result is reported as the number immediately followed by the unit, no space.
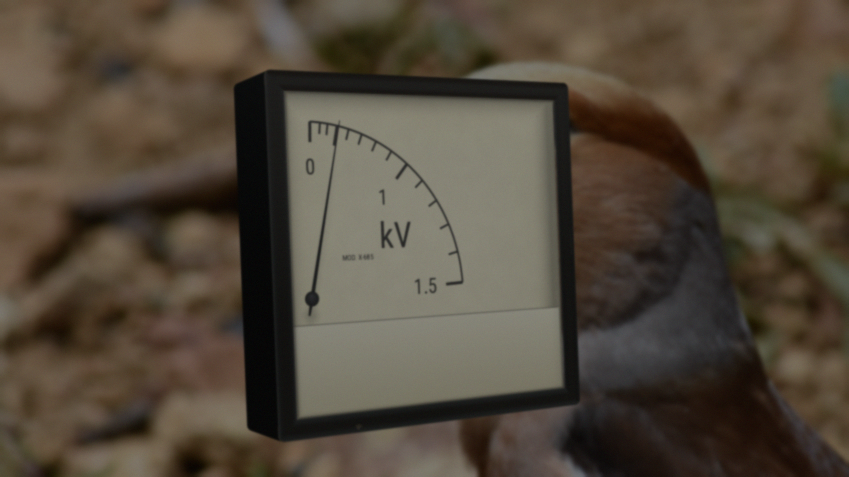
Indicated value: 0.5kV
